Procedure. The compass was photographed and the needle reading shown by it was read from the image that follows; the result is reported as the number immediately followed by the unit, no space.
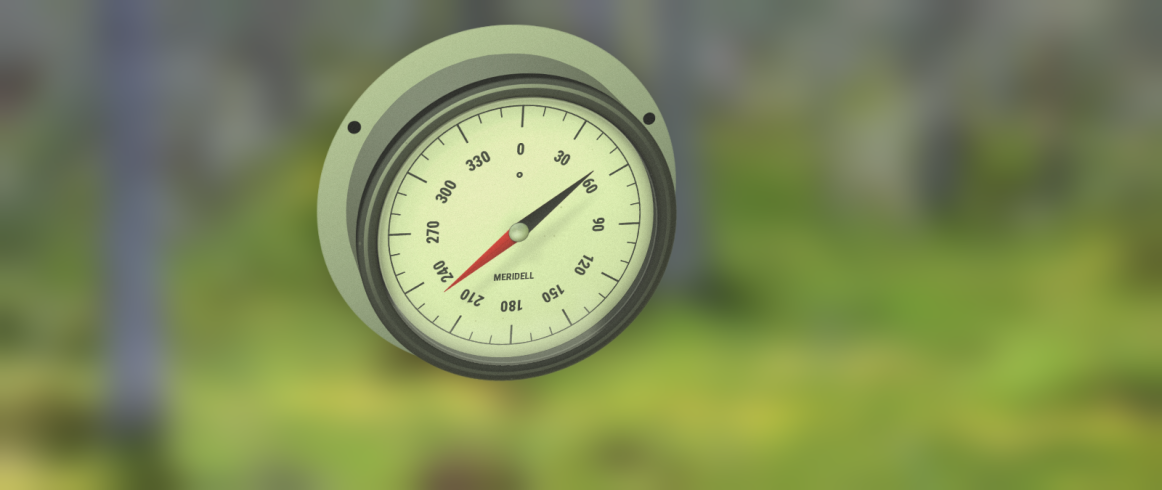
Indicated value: 230°
